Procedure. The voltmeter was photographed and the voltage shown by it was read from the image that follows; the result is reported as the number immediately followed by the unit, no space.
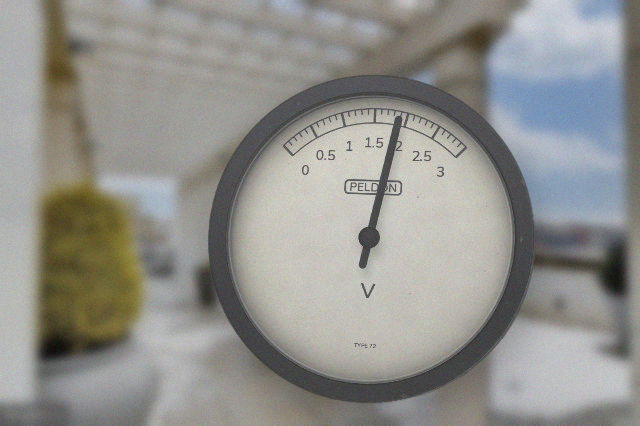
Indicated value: 1.9V
